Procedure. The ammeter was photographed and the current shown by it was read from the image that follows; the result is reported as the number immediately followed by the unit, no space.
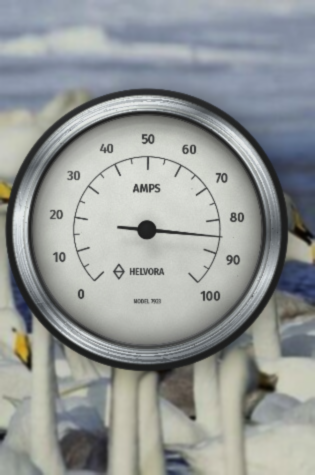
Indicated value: 85A
